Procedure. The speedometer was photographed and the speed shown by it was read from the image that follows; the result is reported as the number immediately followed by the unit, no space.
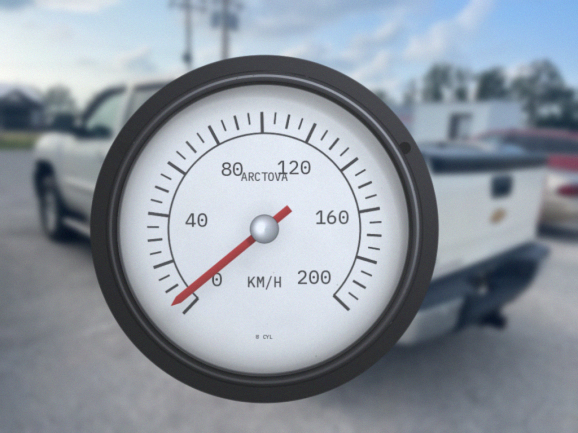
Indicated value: 5km/h
